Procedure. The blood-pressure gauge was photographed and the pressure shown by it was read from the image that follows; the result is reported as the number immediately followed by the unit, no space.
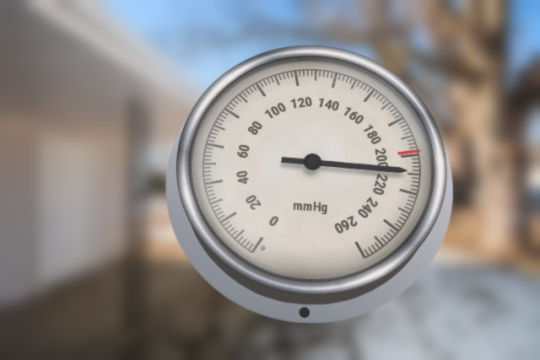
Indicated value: 210mmHg
